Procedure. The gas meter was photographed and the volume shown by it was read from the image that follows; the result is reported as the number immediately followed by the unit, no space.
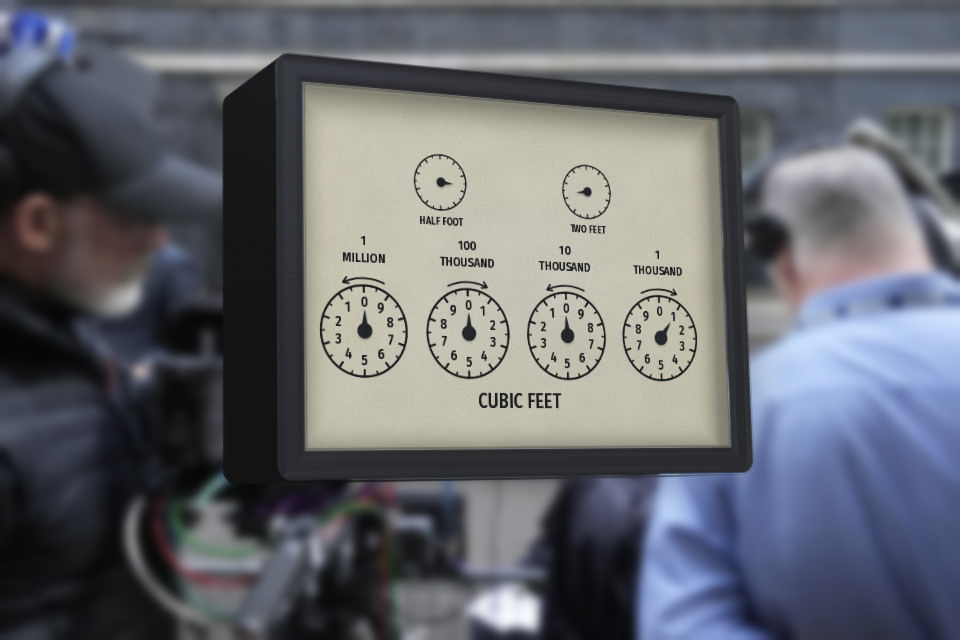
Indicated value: 100ft³
